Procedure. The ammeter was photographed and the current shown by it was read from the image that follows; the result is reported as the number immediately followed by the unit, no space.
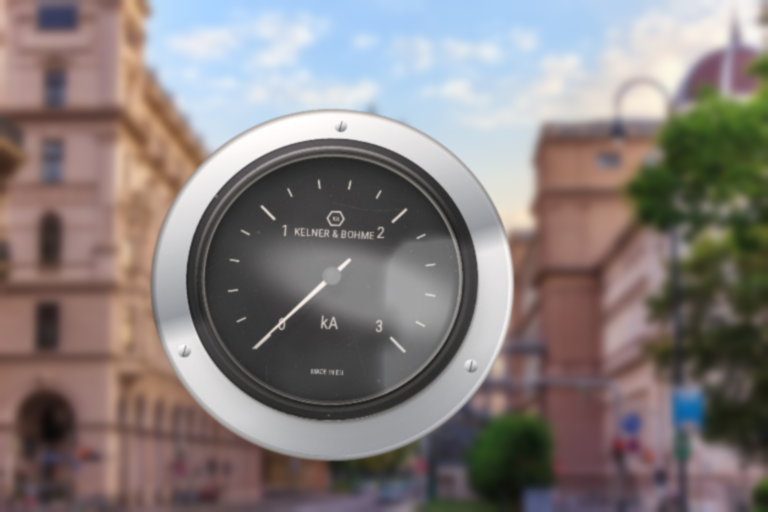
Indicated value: 0kA
